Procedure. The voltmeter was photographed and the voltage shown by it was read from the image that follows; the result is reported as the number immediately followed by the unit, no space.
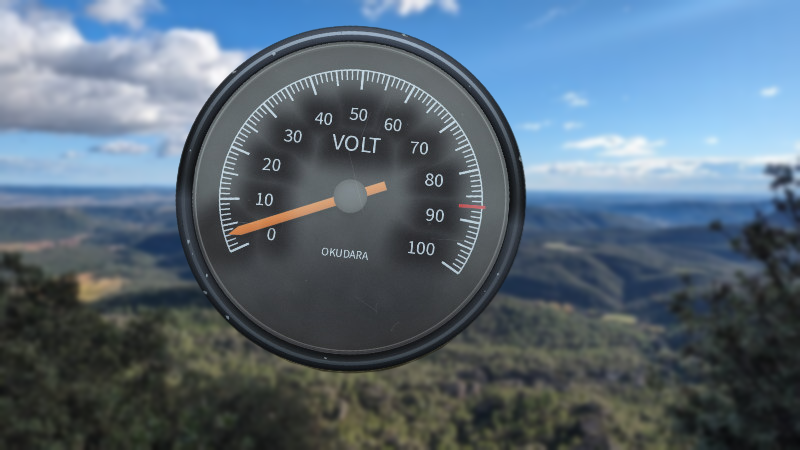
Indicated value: 3V
